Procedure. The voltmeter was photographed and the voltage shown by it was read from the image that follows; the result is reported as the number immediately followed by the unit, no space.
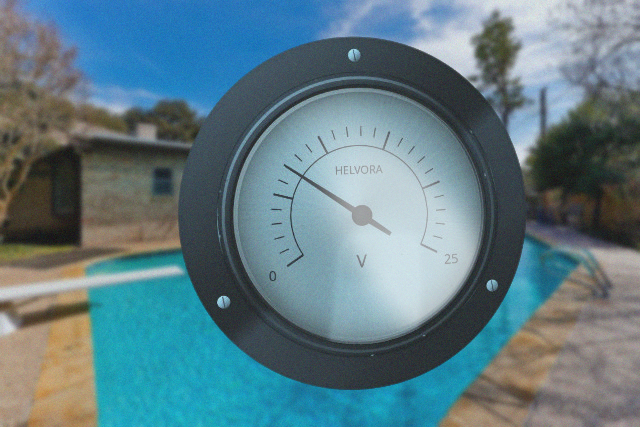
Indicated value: 7V
